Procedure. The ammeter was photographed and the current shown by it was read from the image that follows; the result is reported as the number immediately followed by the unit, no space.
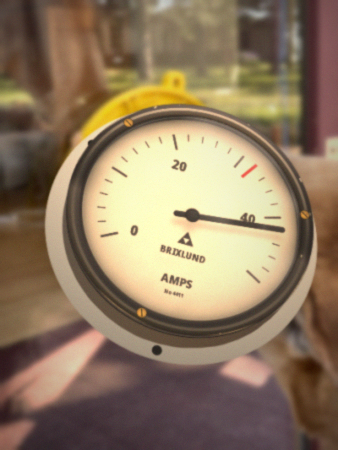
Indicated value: 42A
